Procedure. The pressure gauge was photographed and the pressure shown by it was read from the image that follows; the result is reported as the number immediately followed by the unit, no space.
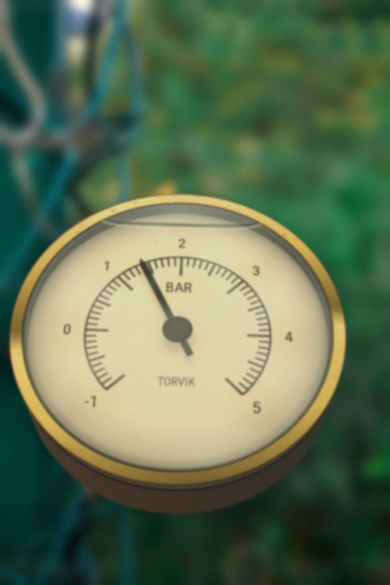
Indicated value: 1.4bar
